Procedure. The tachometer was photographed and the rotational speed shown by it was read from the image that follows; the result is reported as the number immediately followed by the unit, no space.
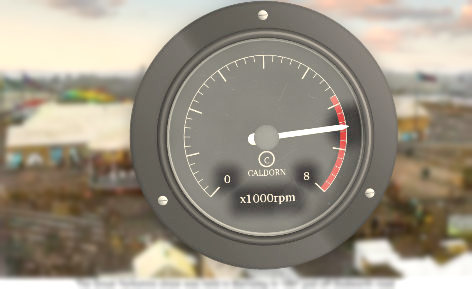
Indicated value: 6500rpm
